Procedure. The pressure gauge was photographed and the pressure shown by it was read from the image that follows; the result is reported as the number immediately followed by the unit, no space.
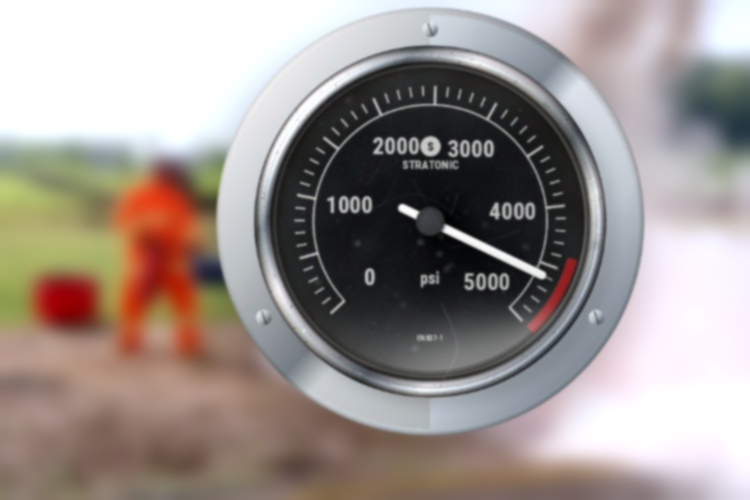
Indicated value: 4600psi
